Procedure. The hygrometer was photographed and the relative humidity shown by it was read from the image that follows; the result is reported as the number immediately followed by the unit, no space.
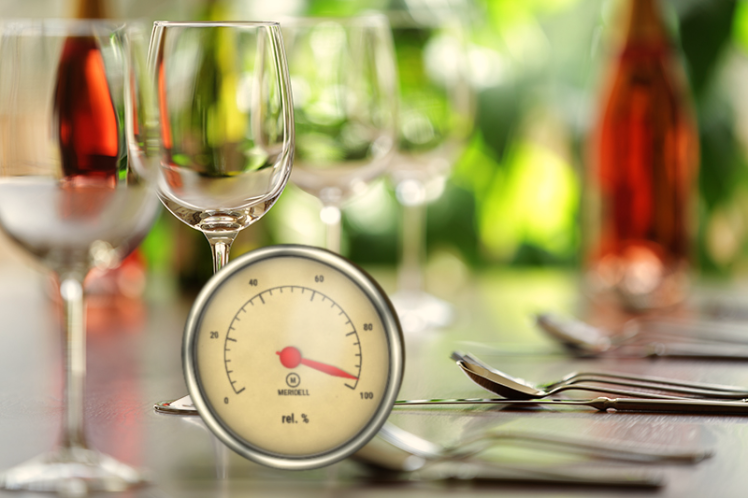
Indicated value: 96%
